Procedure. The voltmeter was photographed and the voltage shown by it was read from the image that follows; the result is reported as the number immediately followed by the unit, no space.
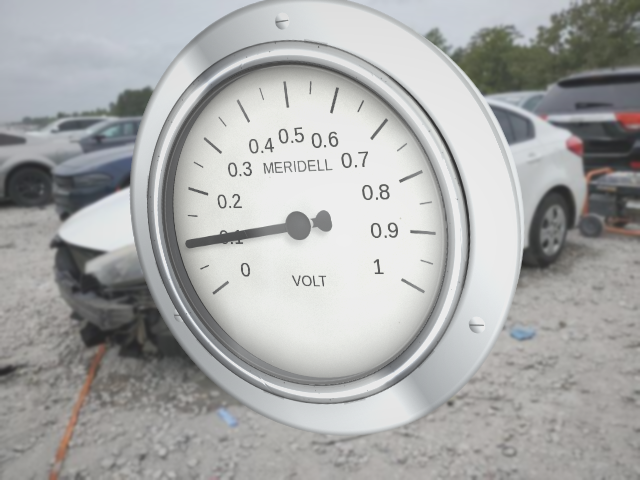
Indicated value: 0.1V
